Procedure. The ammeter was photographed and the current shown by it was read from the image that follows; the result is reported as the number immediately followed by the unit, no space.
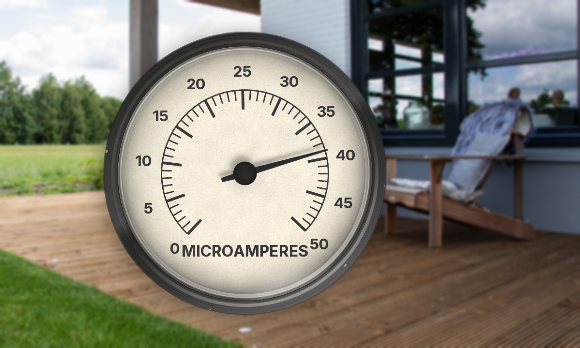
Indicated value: 39µA
